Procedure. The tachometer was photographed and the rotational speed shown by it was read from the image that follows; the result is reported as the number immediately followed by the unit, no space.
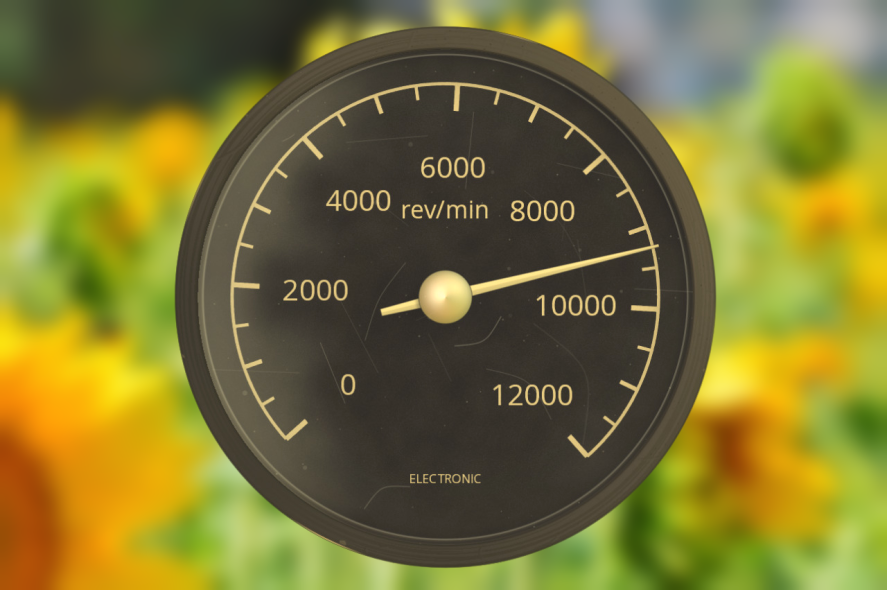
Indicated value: 9250rpm
